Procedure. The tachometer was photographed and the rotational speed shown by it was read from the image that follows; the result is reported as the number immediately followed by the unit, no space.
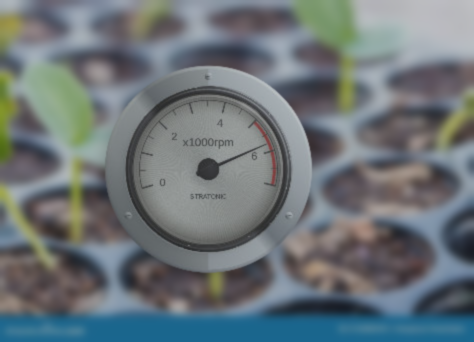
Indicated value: 5750rpm
